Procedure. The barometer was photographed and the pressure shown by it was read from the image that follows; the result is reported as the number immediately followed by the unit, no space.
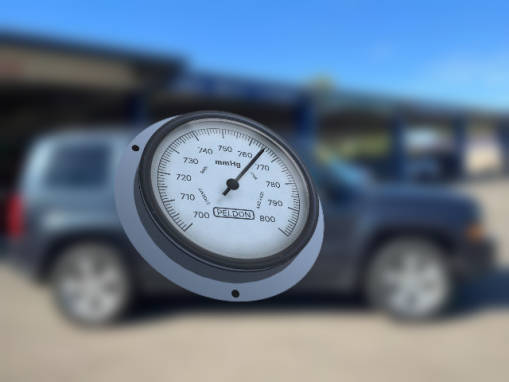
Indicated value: 765mmHg
